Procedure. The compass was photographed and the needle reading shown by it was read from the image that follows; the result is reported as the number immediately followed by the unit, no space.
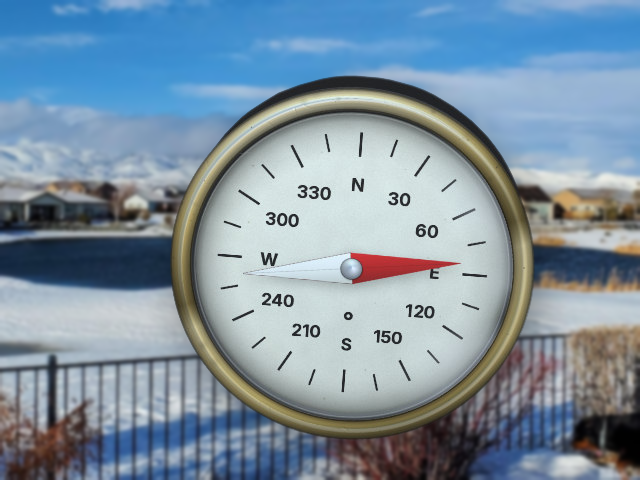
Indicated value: 82.5°
